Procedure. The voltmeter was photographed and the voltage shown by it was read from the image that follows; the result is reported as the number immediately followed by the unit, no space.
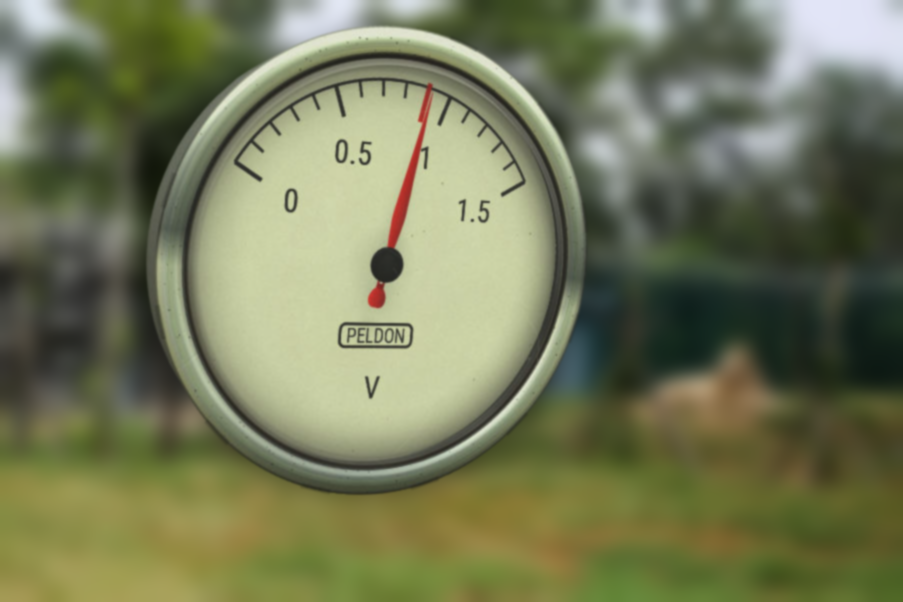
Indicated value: 0.9V
